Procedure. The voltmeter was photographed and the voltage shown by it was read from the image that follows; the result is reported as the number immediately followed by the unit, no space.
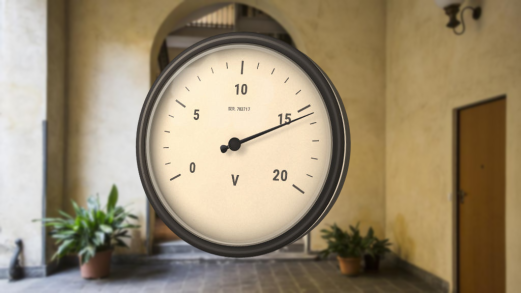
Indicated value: 15.5V
